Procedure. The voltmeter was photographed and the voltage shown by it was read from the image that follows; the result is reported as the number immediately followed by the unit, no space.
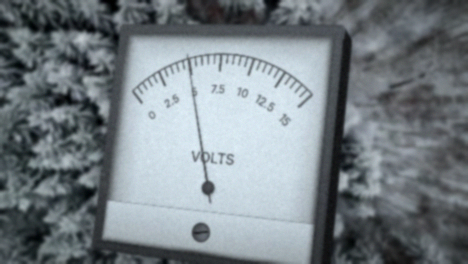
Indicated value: 5V
